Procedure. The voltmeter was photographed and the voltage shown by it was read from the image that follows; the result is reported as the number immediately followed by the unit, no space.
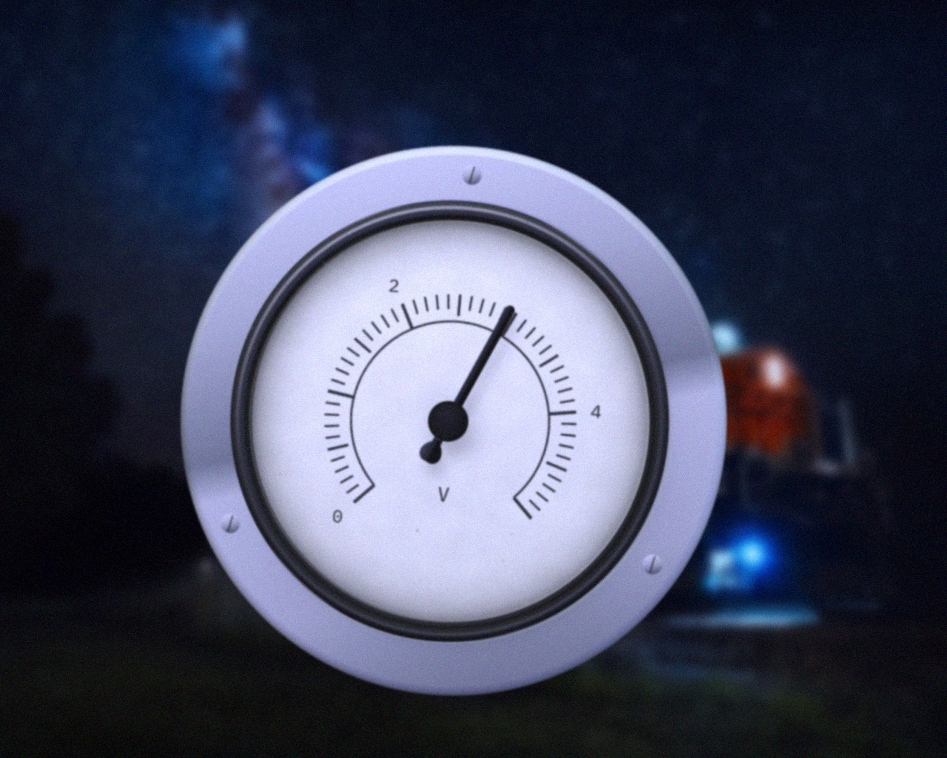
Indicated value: 2.95V
